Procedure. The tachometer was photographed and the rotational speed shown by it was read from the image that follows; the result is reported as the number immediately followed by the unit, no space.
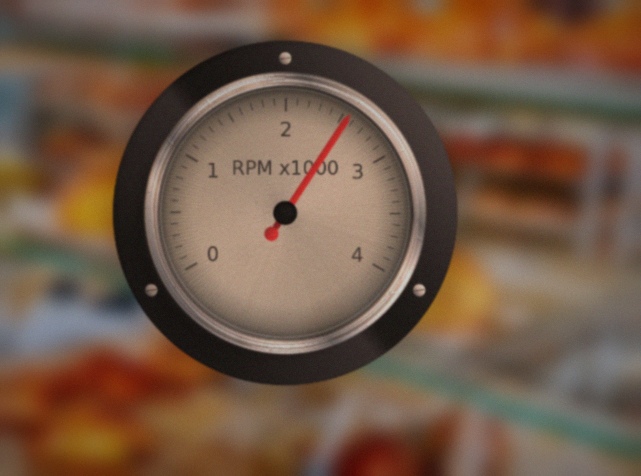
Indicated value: 2550rpm
